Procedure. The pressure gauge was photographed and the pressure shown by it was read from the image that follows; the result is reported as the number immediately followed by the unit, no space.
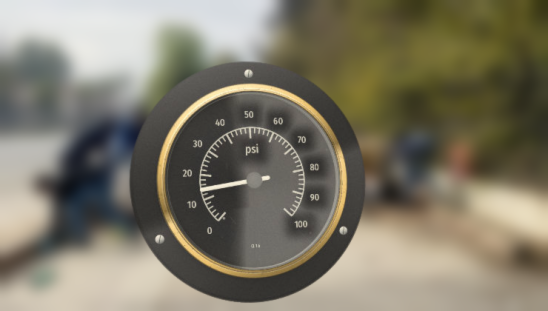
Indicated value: 14psi
